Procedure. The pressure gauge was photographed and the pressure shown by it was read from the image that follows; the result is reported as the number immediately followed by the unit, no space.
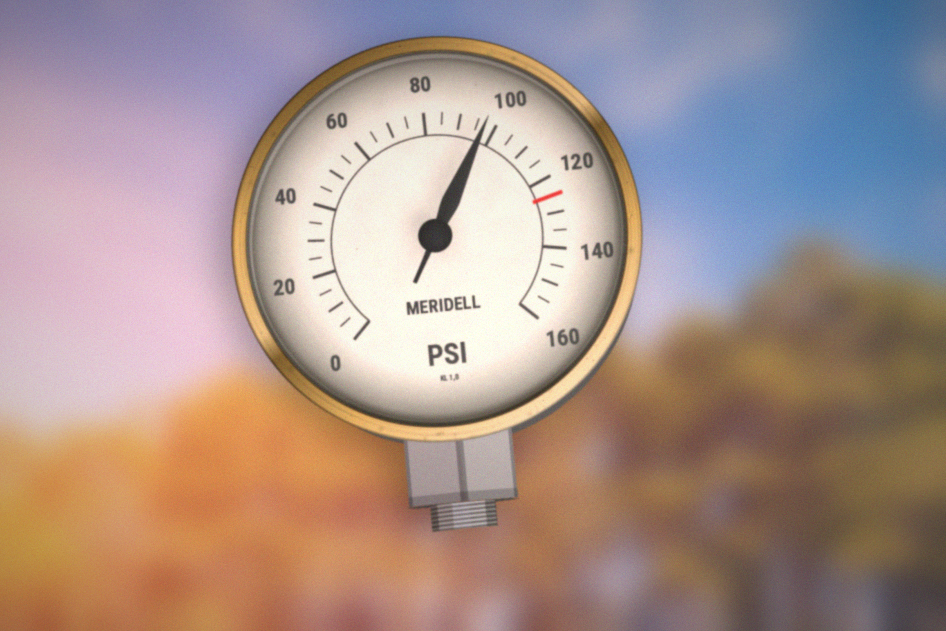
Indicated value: 97.5psi
